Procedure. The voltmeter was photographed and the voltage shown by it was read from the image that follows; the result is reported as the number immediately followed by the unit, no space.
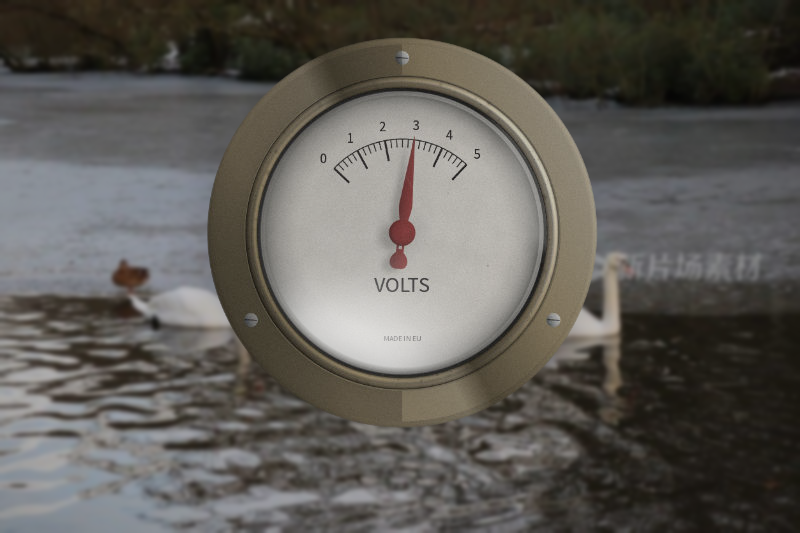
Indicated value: 3V
